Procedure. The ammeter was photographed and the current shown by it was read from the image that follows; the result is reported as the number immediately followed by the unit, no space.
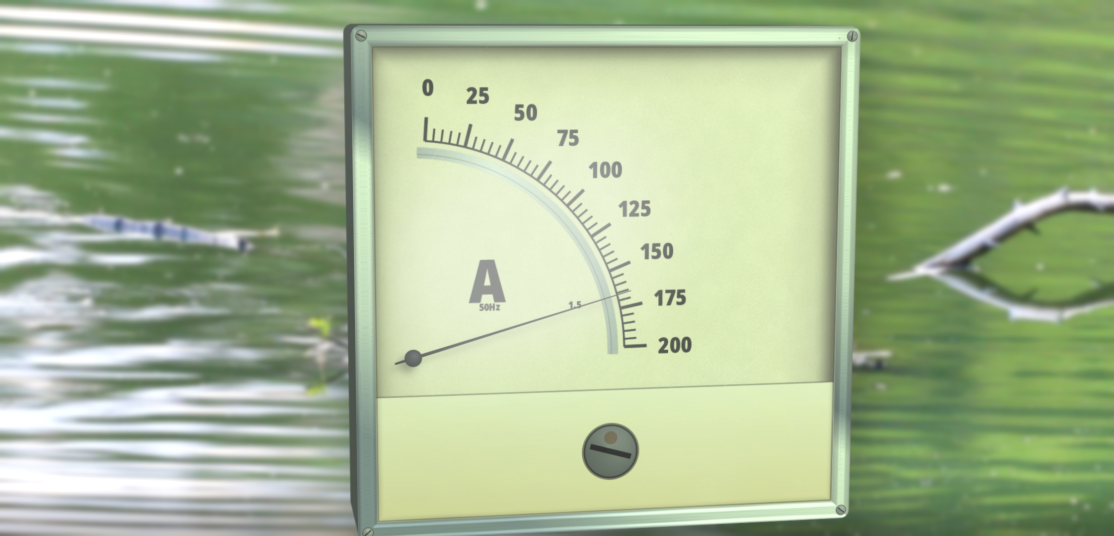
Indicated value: 165A
